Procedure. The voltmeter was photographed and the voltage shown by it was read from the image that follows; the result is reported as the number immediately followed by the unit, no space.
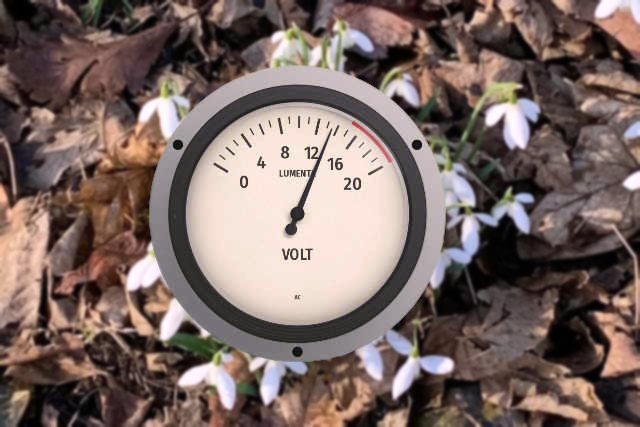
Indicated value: 13.5V
